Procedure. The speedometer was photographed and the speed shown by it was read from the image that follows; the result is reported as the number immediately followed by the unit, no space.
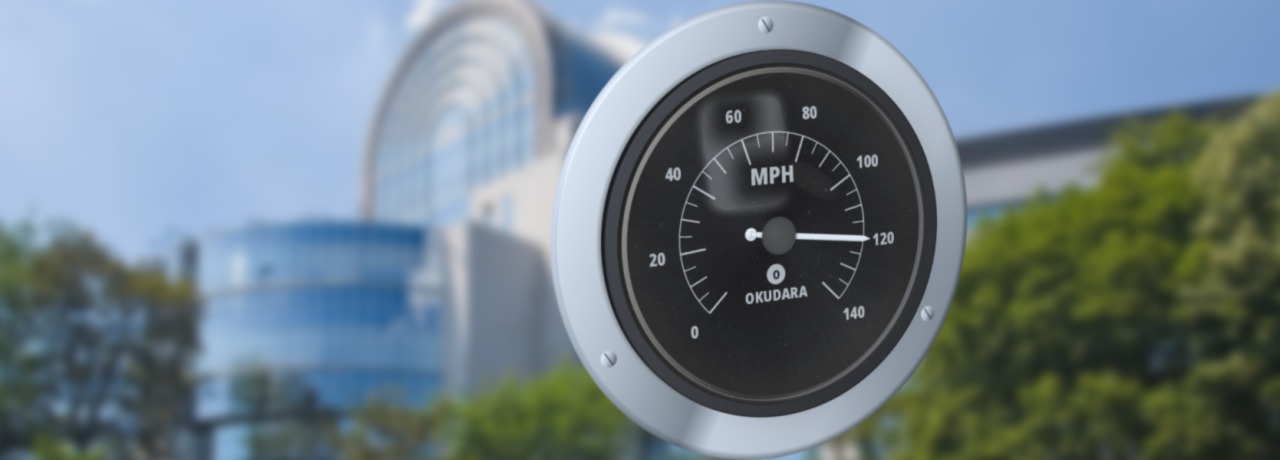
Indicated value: 120mph
